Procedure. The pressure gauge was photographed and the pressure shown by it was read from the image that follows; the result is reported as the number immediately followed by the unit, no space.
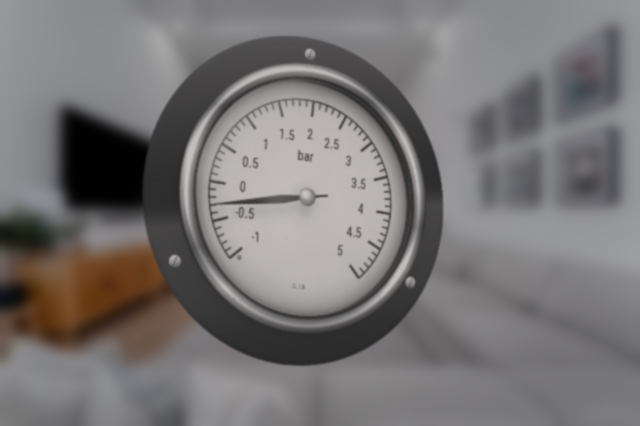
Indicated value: -0.3bar
